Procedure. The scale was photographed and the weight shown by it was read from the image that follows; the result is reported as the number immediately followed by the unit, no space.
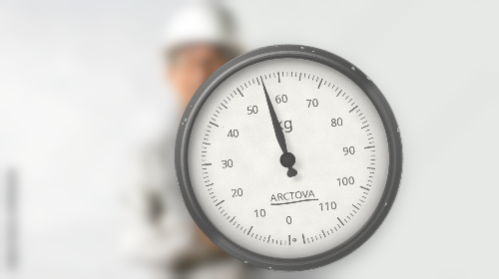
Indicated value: 56kg
